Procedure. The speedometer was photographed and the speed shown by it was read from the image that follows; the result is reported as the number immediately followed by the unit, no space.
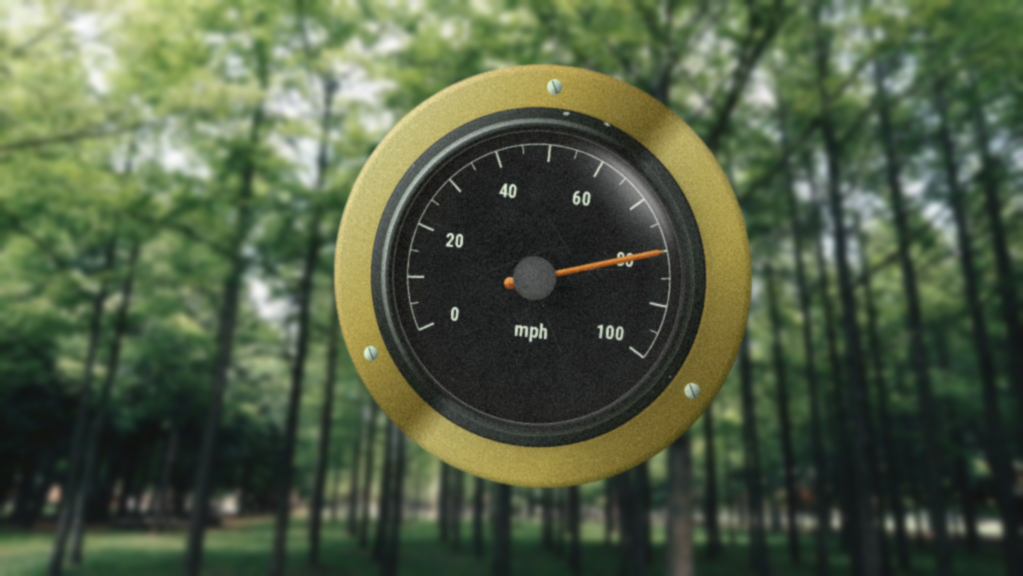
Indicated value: 80mph
